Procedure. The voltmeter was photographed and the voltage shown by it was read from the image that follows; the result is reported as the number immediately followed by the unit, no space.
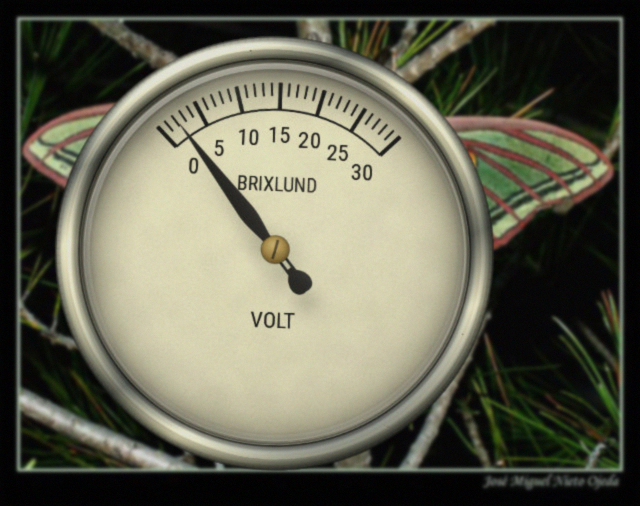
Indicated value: 2V
